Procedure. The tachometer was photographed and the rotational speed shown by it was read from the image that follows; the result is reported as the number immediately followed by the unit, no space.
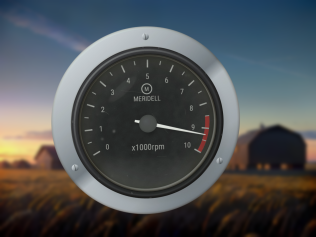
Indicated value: 9250rpm
